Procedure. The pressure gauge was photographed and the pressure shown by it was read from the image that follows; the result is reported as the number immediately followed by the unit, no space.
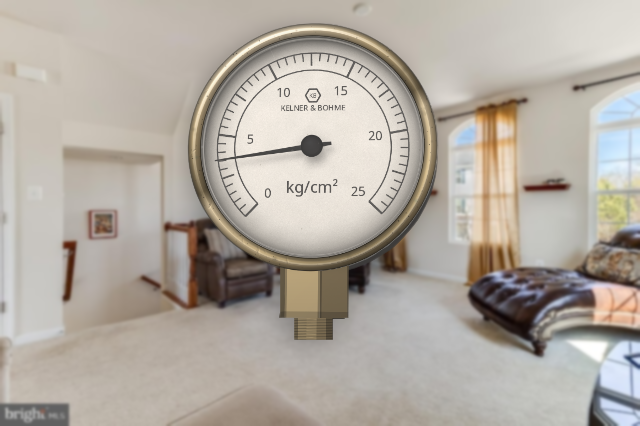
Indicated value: 3.5kg/cm²
